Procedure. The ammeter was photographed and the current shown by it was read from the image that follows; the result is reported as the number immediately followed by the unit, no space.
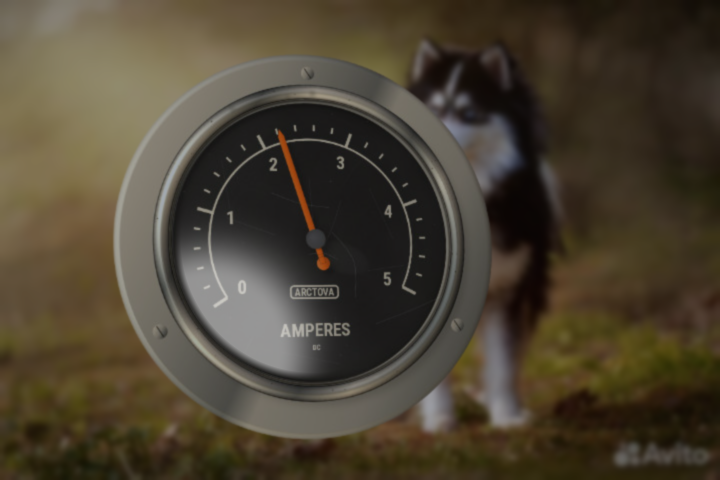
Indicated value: 2.2A
